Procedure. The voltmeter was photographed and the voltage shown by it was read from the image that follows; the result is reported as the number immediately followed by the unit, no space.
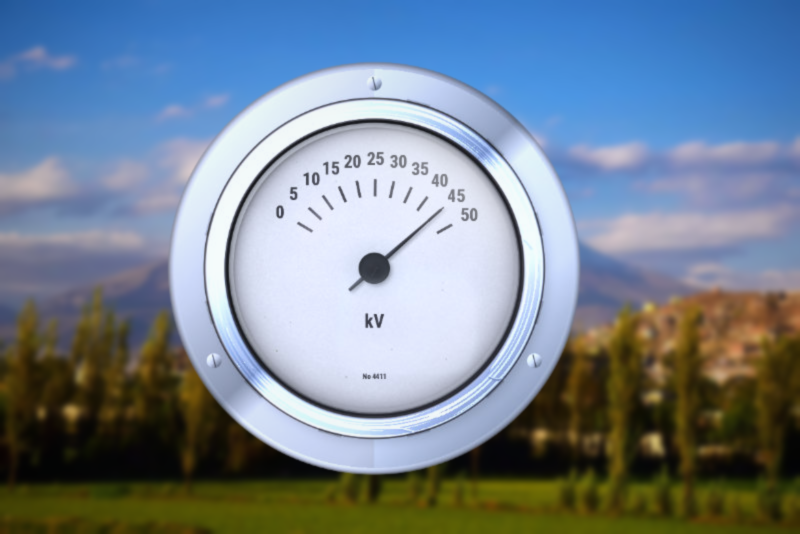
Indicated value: 45kV
